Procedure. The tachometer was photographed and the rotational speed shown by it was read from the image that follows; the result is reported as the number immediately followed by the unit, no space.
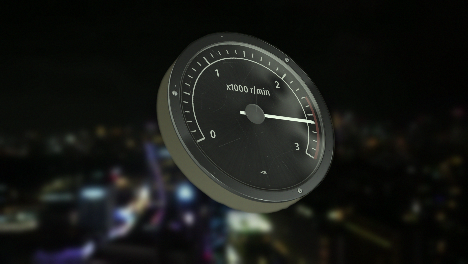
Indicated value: 2600rpm
